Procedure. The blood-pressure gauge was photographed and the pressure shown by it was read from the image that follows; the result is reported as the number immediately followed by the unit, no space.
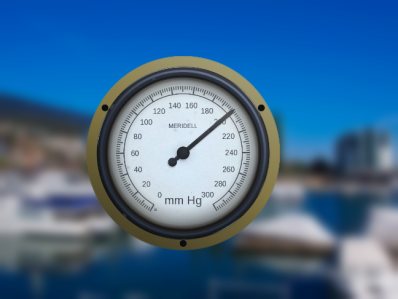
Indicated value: 200mmHg
